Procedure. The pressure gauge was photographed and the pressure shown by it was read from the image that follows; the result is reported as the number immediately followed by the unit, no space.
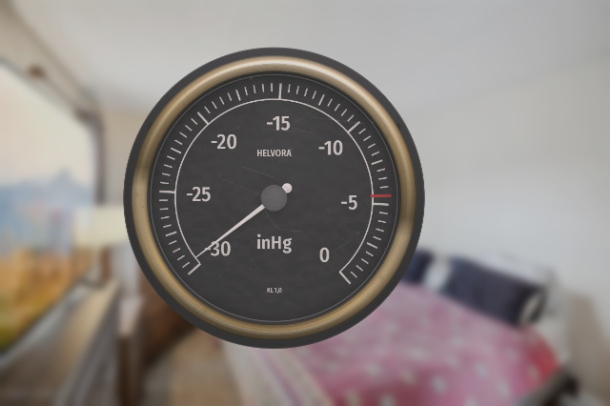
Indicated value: -29.5inHg
